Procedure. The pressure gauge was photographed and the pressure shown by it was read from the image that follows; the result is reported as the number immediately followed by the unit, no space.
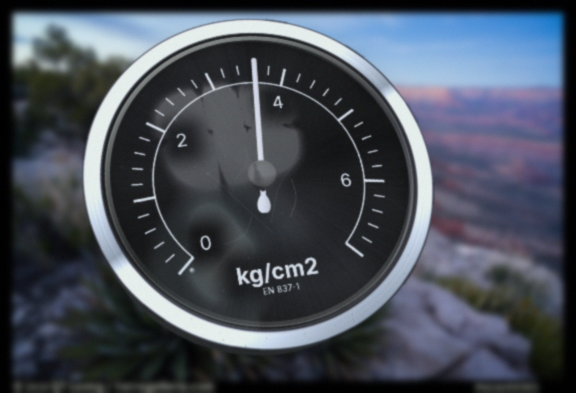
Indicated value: 3.6kg/cm²
